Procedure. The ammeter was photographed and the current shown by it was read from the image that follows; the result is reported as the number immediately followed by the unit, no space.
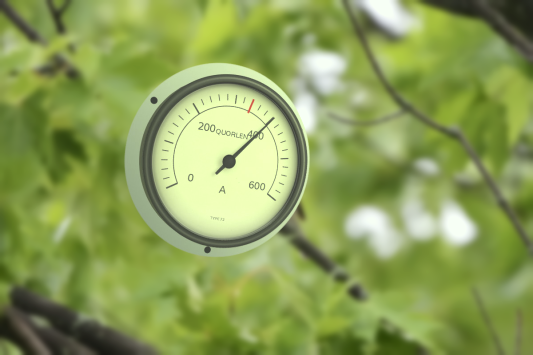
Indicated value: 400A
